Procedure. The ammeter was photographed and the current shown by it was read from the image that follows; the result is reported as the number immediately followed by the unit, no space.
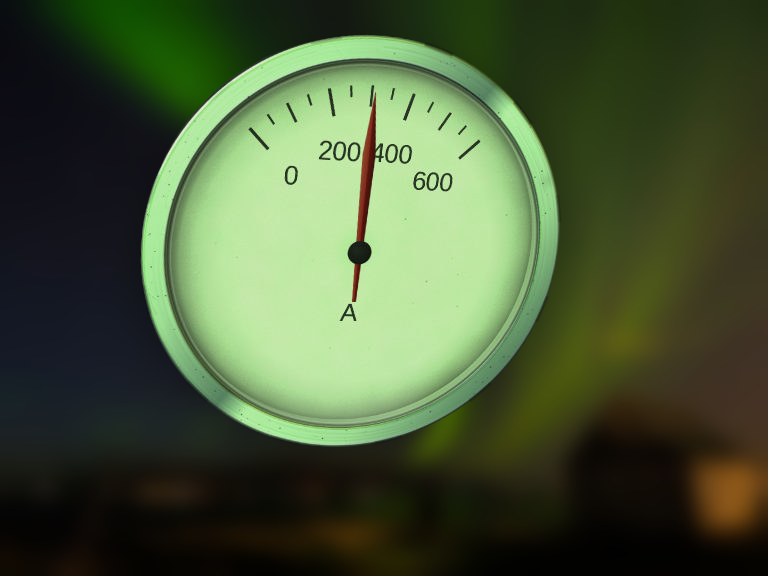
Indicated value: 300A
